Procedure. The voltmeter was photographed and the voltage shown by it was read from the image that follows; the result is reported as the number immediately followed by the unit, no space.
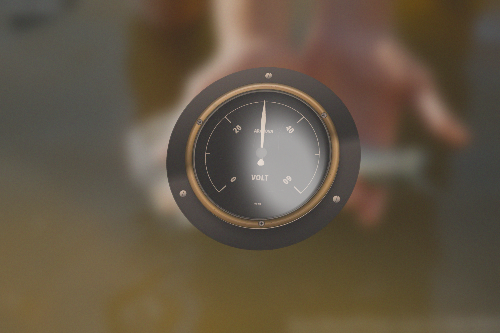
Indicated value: 30V
